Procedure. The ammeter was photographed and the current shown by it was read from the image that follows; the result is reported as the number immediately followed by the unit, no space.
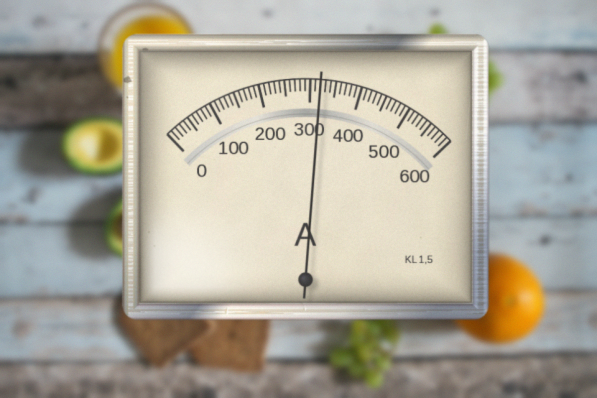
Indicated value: 320A
